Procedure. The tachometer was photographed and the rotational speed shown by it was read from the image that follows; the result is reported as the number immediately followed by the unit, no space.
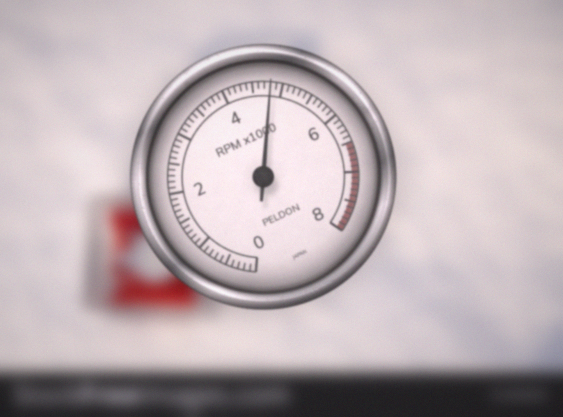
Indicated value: 4800rpm
